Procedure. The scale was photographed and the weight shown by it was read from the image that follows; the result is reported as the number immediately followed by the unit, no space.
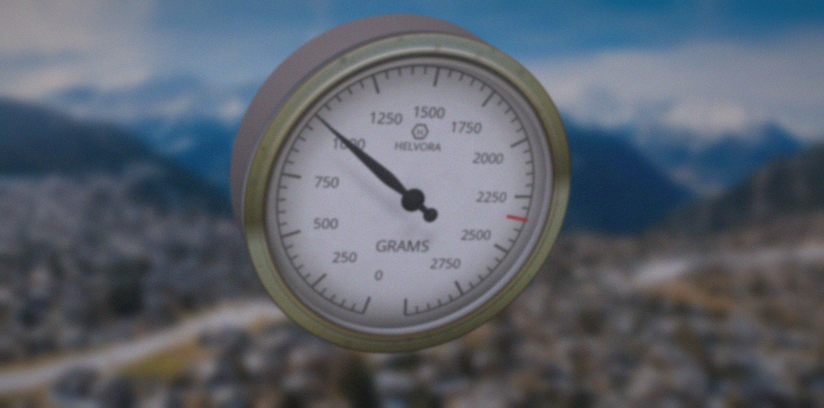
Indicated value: 1000g
